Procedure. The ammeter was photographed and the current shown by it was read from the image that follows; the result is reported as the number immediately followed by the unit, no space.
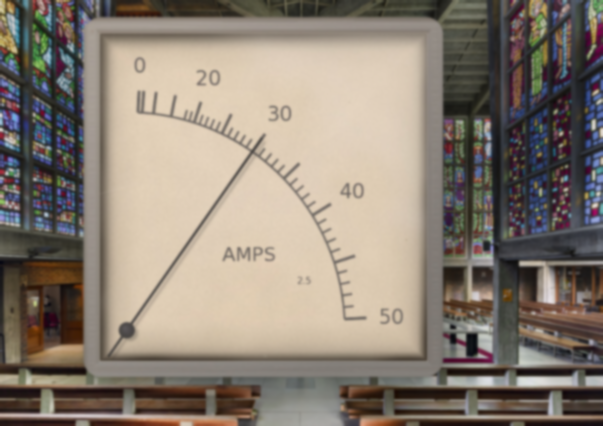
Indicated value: 30A
